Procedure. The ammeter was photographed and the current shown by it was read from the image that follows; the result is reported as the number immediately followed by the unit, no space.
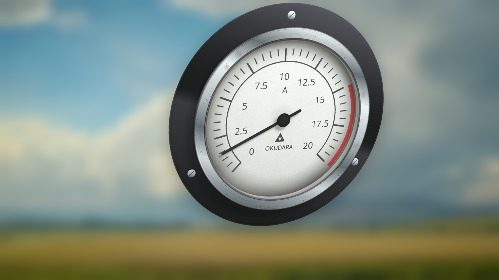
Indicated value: 1.5A
